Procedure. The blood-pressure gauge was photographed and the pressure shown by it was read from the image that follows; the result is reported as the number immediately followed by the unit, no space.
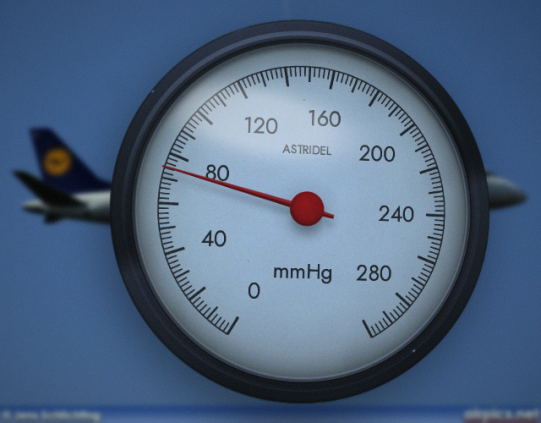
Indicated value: 74mmHg
